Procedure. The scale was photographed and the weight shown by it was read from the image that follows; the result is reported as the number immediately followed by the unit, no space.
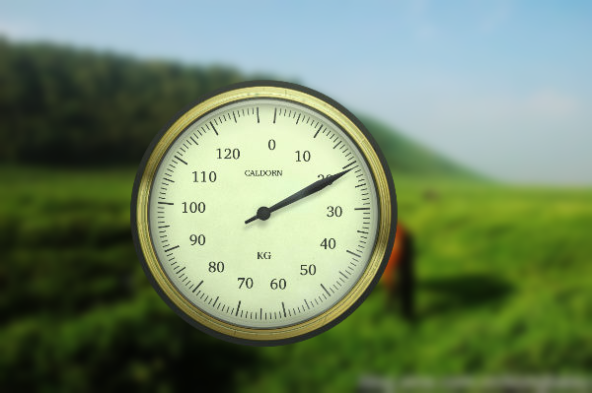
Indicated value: 21kg
